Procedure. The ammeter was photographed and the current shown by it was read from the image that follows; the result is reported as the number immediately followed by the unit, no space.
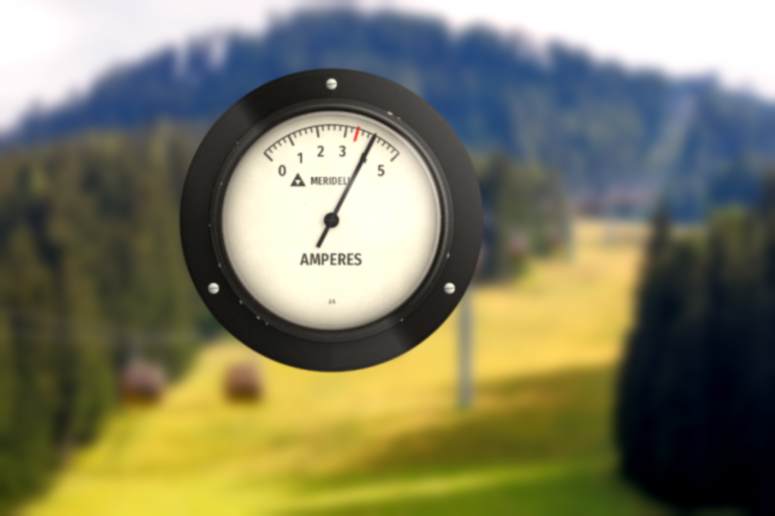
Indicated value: 4A
